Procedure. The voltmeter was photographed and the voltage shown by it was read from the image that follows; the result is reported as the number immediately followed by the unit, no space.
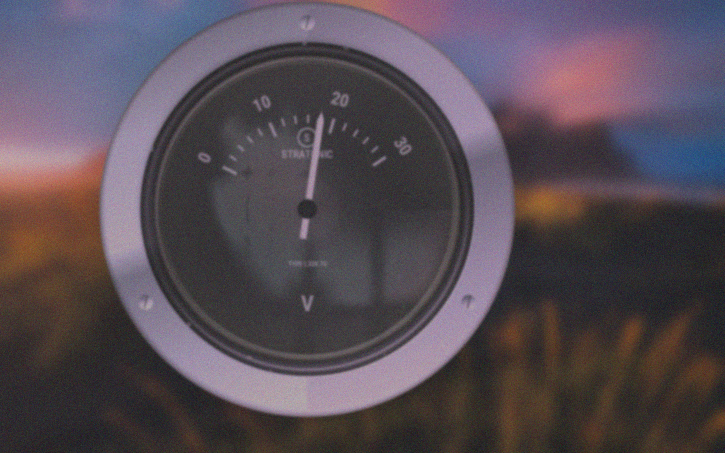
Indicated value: 18V
